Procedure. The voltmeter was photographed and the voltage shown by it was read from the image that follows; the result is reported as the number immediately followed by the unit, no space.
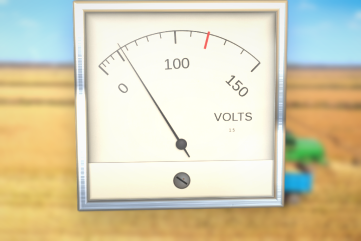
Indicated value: 55V
